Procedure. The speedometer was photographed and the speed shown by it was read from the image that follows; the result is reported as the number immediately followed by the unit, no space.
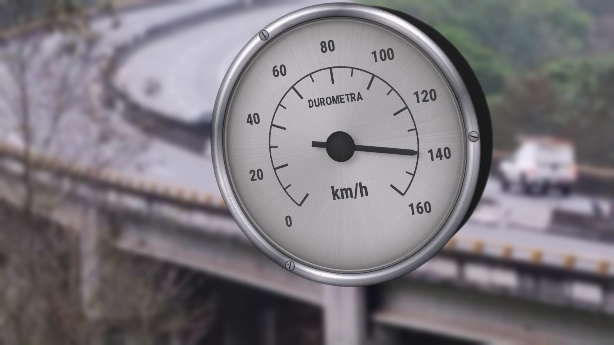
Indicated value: 140km/h
